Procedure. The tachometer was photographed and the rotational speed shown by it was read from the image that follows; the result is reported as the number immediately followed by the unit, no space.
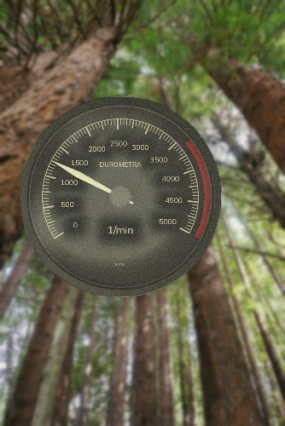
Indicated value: 1250rpm
